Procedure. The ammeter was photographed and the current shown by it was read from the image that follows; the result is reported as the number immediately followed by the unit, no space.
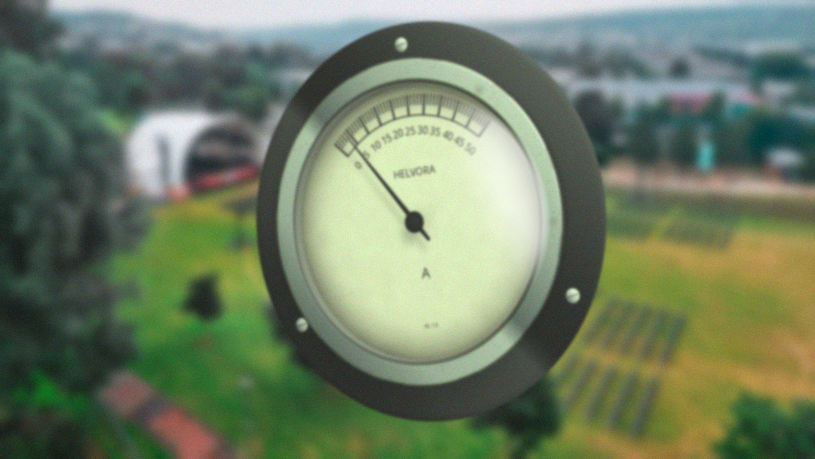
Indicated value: 5A
